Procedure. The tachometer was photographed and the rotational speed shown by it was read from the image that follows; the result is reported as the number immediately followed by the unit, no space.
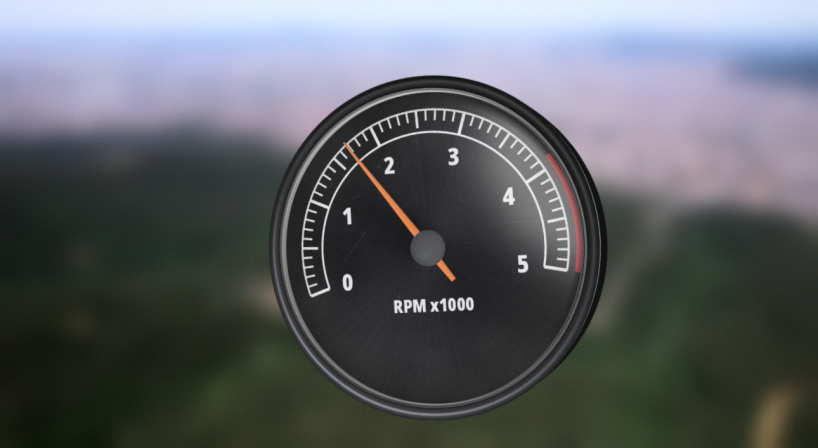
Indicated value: 1700rpm
